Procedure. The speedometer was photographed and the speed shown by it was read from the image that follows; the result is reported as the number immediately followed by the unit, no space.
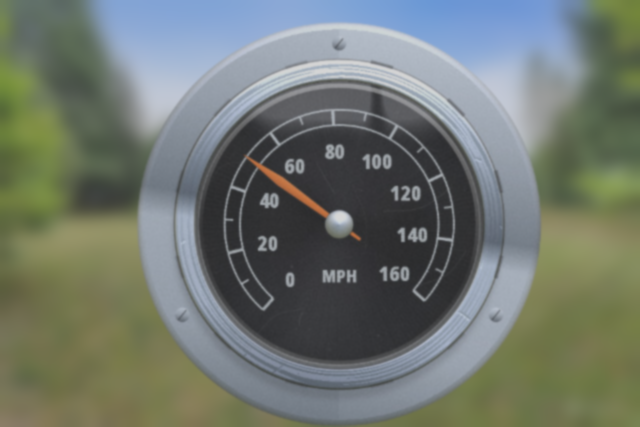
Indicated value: 50mph
